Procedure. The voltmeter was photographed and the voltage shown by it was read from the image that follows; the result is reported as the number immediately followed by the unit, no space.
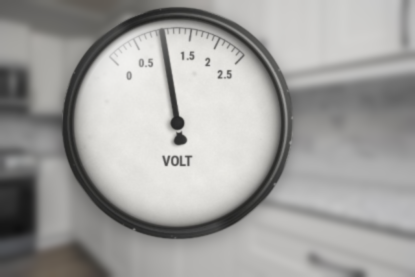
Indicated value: 1V
